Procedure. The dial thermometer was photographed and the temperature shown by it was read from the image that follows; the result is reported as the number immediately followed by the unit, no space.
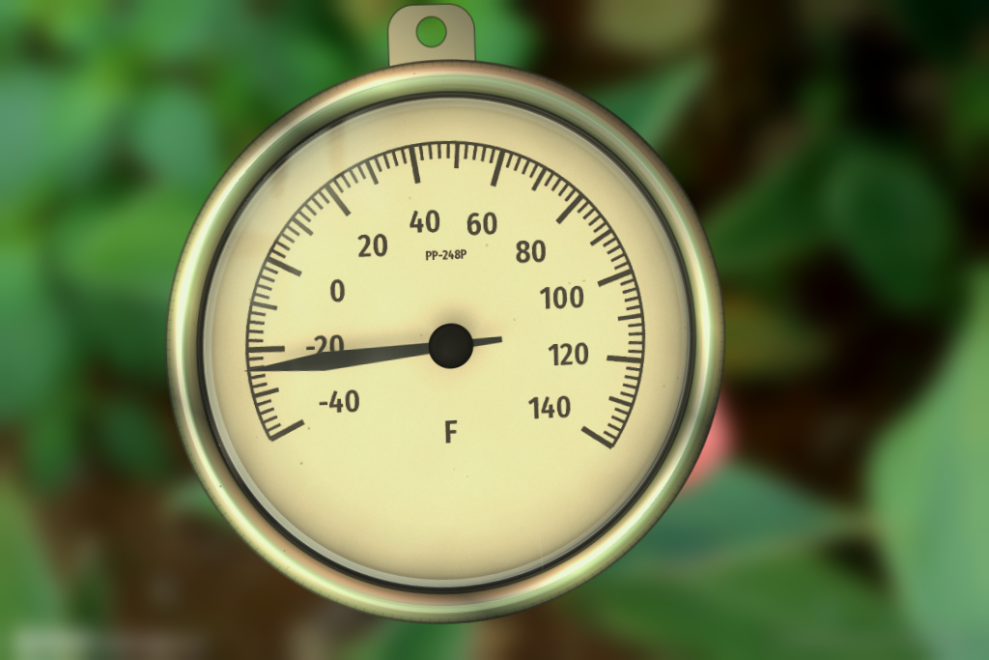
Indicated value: -24°F
